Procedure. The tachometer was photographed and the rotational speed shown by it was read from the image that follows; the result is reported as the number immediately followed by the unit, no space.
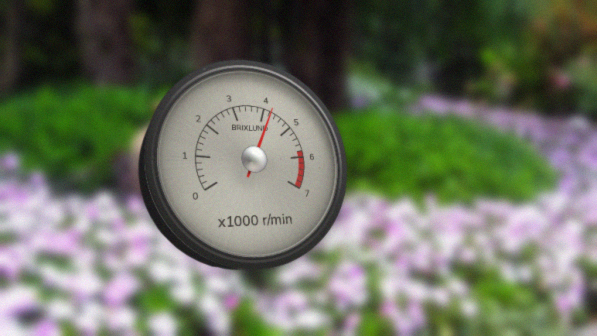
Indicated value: 4200rpm
